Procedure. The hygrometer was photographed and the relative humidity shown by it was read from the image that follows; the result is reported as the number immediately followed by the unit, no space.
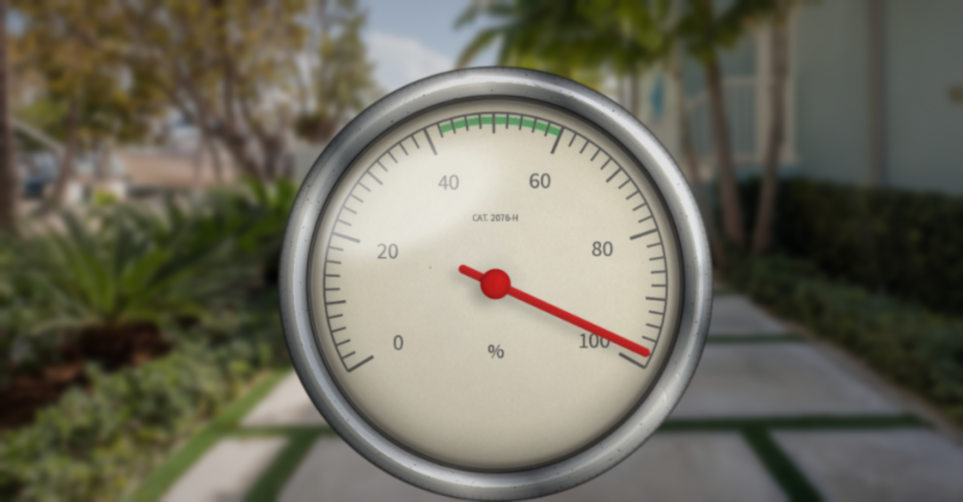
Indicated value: 98%
